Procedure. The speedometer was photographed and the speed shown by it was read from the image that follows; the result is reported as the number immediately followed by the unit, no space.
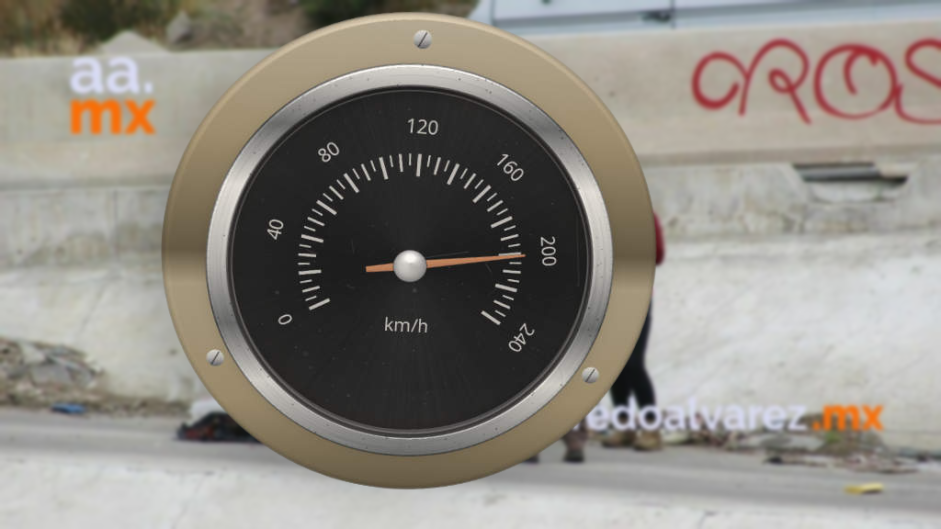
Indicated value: 200km/h
